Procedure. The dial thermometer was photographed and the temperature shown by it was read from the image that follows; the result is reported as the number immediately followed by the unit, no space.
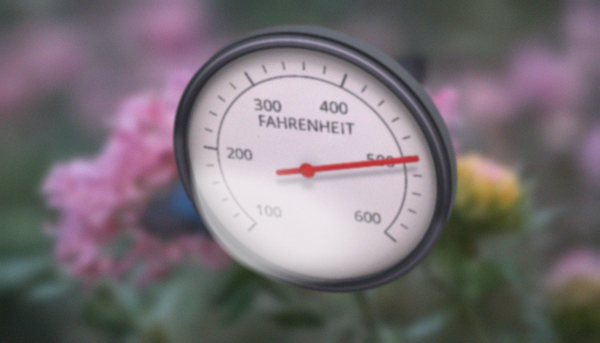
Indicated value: 500°F
